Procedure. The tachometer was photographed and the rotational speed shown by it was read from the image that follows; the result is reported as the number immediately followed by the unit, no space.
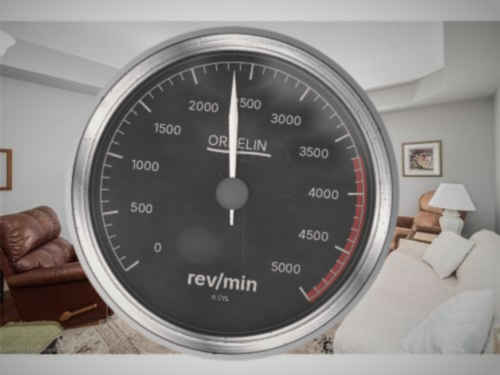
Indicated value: 2350rpm
